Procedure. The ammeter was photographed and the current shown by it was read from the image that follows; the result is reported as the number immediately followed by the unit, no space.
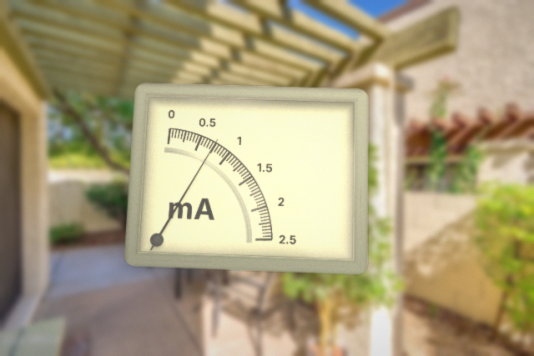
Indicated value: 0.75mA
